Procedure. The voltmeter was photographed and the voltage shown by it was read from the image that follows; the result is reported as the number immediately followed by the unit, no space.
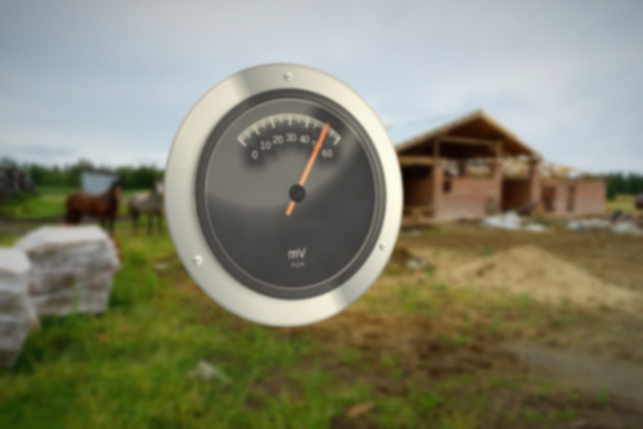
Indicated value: 50mV
